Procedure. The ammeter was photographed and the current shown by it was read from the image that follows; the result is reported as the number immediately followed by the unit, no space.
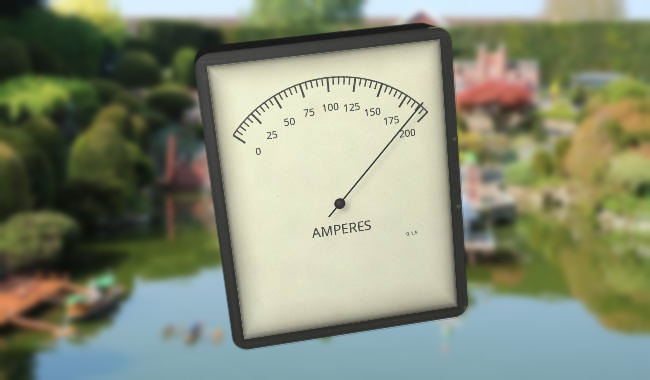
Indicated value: 190A
